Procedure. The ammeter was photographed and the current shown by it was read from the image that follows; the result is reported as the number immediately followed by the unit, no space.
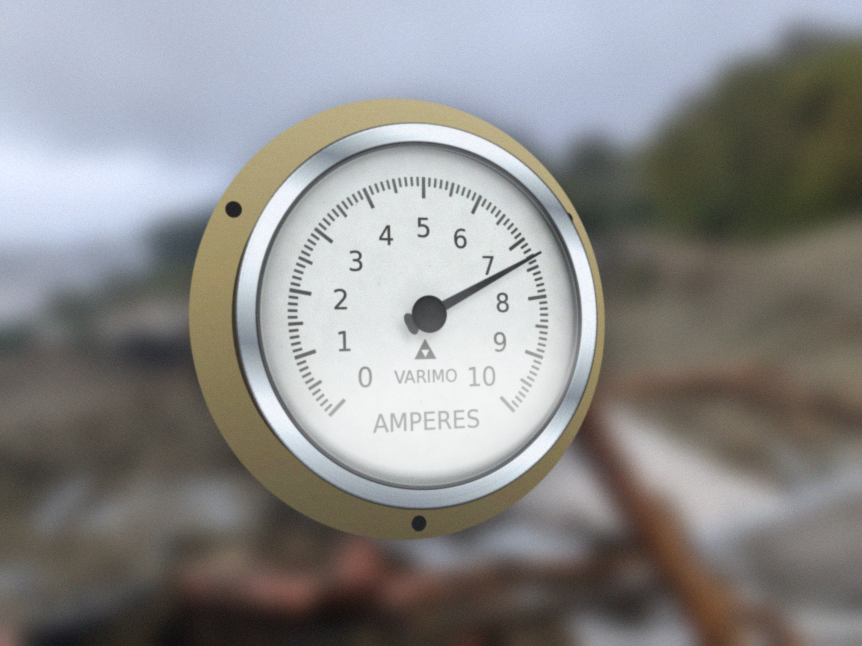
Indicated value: 7.3A
